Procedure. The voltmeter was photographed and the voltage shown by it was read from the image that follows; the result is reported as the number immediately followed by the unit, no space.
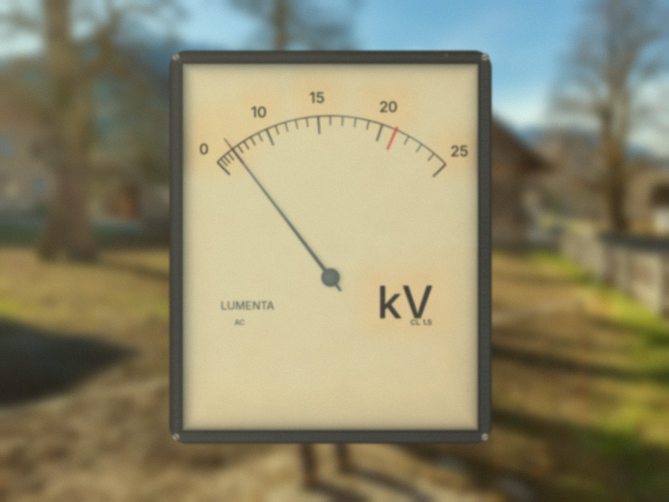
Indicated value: 5kV
